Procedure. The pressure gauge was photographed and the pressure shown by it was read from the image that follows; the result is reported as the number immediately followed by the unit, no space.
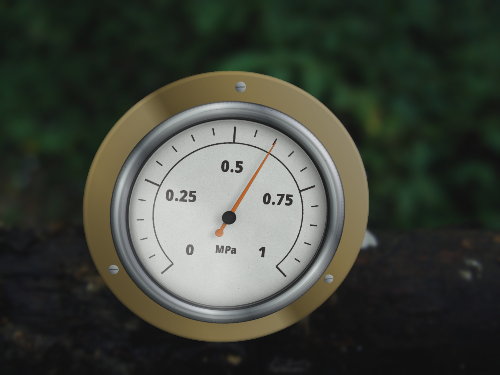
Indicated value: 0.6MPa
